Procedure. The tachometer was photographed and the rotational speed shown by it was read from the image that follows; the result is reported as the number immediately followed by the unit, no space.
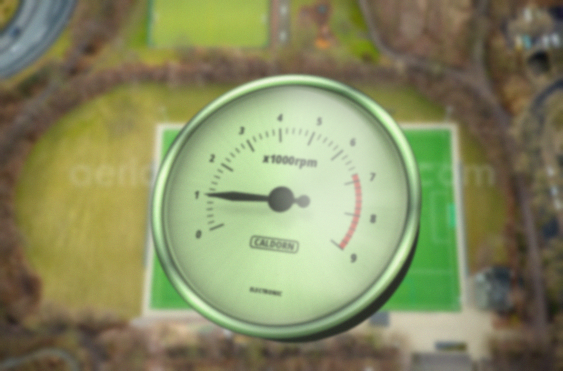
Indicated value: 1000rpm
